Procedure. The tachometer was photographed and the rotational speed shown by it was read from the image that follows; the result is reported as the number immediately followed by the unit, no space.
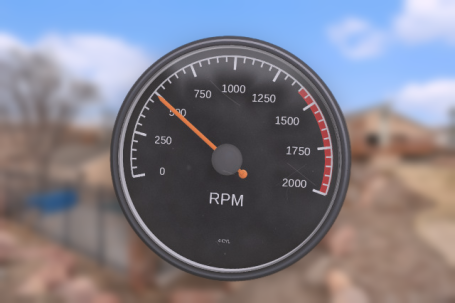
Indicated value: 500rpm
